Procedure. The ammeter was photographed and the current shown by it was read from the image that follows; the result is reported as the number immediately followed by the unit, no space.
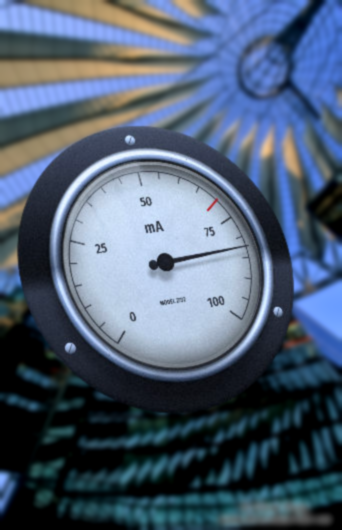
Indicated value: 82.5mA
